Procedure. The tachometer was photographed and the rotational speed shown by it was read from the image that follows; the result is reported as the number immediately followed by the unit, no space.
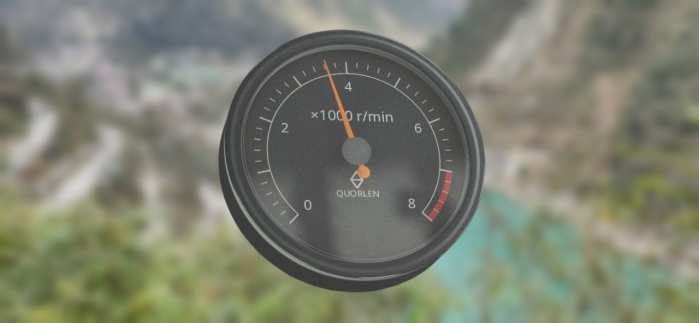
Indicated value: 3600rpm
